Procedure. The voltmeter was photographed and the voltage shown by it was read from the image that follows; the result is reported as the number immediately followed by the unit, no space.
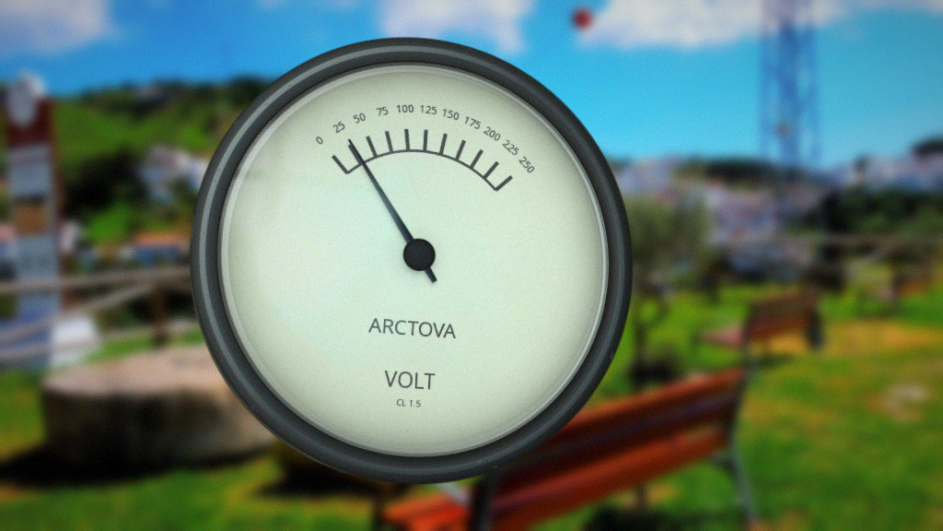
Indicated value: 25V
